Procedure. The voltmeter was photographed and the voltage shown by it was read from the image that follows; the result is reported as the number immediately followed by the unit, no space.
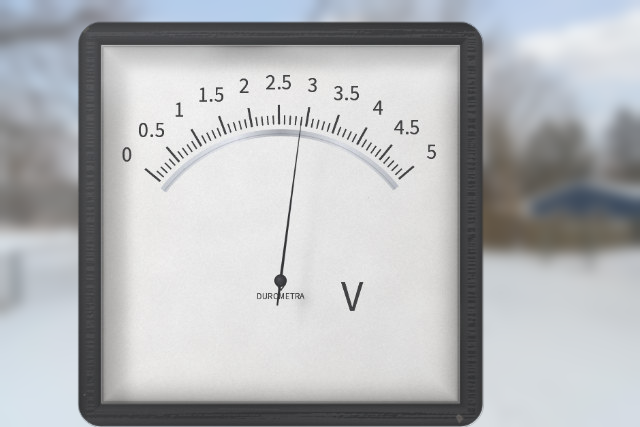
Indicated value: 2.9V
